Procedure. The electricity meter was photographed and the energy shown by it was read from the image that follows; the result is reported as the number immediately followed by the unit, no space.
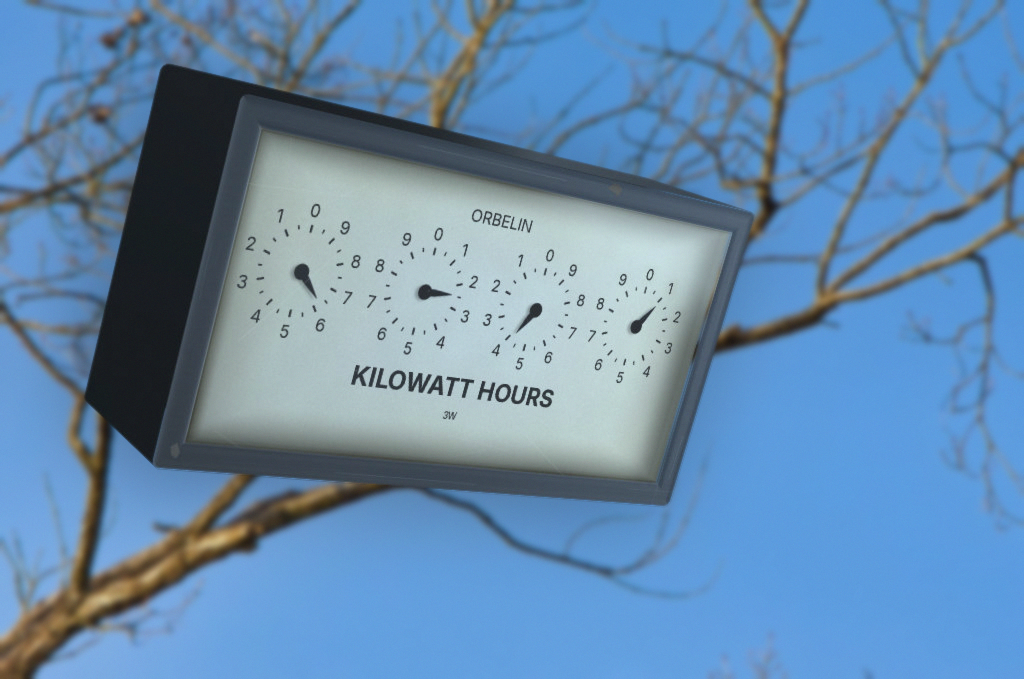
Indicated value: 6241kWh
